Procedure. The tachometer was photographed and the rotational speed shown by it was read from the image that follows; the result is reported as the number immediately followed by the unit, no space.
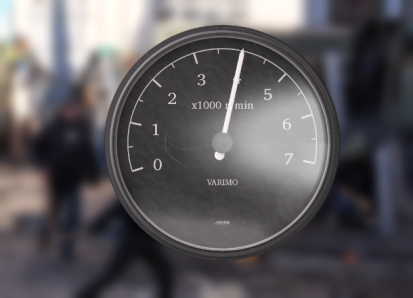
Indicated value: 4000rpm
